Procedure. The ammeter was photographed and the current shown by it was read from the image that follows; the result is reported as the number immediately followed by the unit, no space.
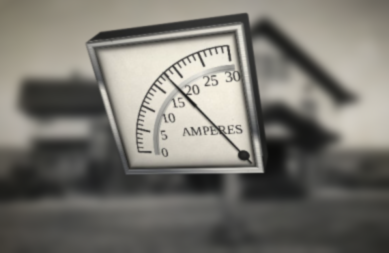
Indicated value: 18A
